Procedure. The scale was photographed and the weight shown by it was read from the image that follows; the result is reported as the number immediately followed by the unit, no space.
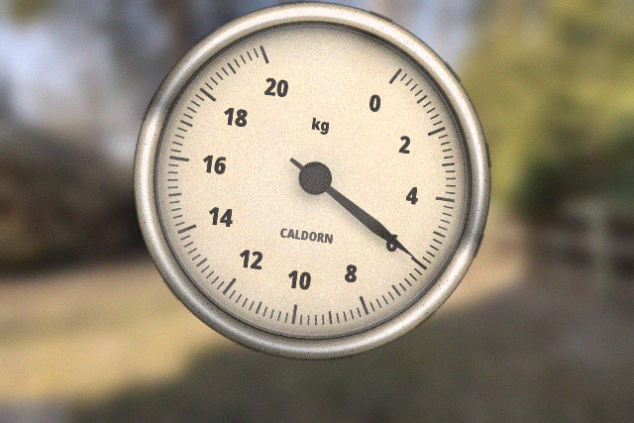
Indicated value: 6kg
